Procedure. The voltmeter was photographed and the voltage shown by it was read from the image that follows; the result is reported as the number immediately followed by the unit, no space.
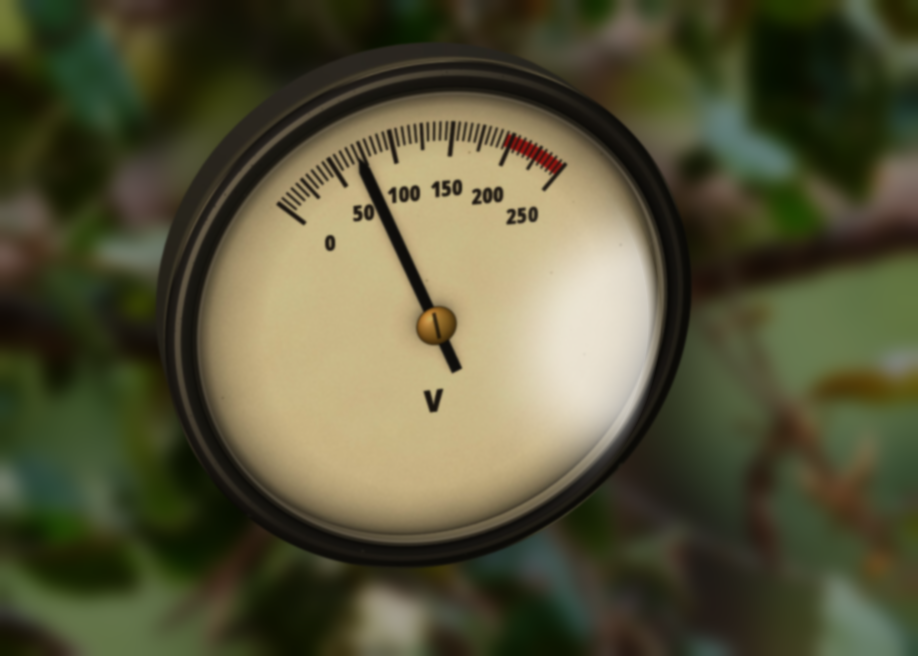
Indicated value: 70V
